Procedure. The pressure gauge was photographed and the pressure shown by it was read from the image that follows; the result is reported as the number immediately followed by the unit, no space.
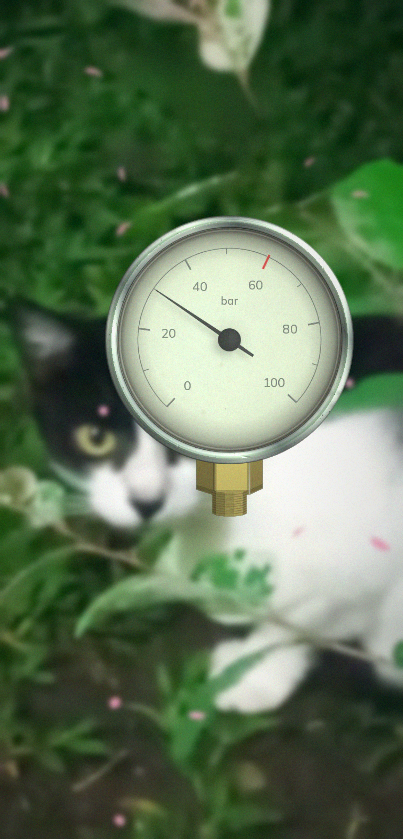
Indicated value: 30bar
